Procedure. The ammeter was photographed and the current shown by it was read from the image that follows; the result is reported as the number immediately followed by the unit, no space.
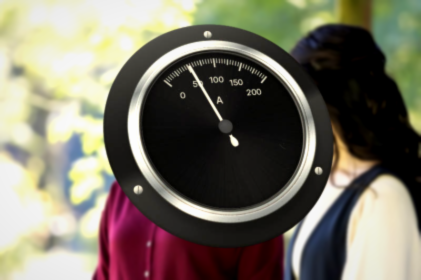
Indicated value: 50A
